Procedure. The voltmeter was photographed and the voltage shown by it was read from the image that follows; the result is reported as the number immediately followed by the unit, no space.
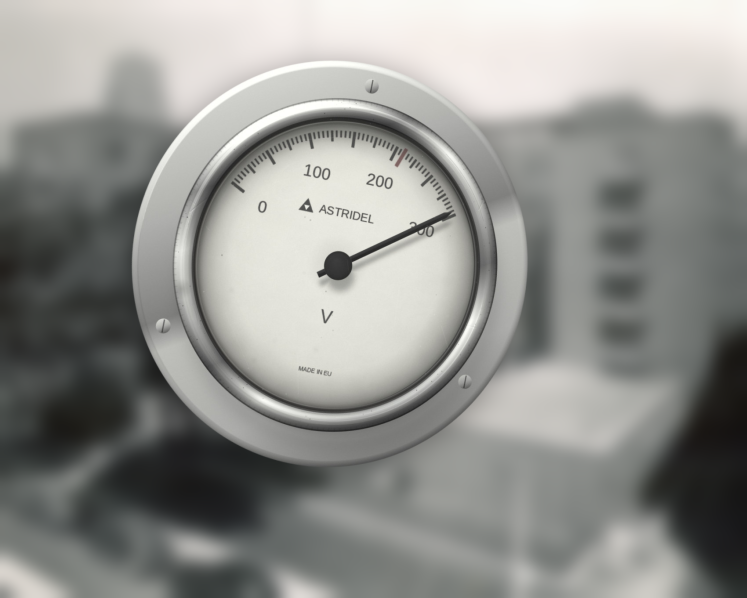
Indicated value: 295V
